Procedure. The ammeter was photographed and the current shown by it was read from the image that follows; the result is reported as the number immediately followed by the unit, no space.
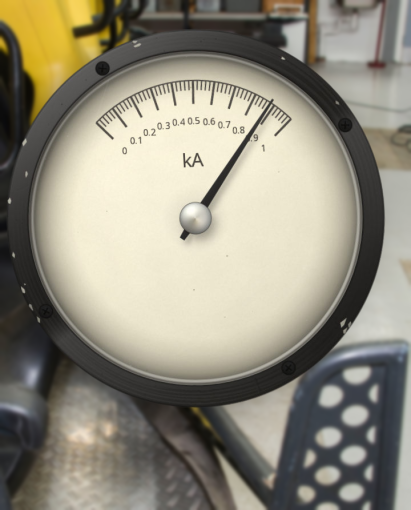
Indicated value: 0.88kA
